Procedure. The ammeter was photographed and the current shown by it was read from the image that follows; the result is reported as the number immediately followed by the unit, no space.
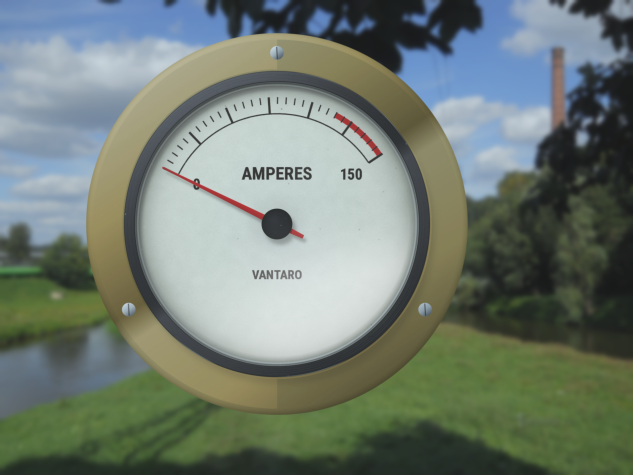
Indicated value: 0A
